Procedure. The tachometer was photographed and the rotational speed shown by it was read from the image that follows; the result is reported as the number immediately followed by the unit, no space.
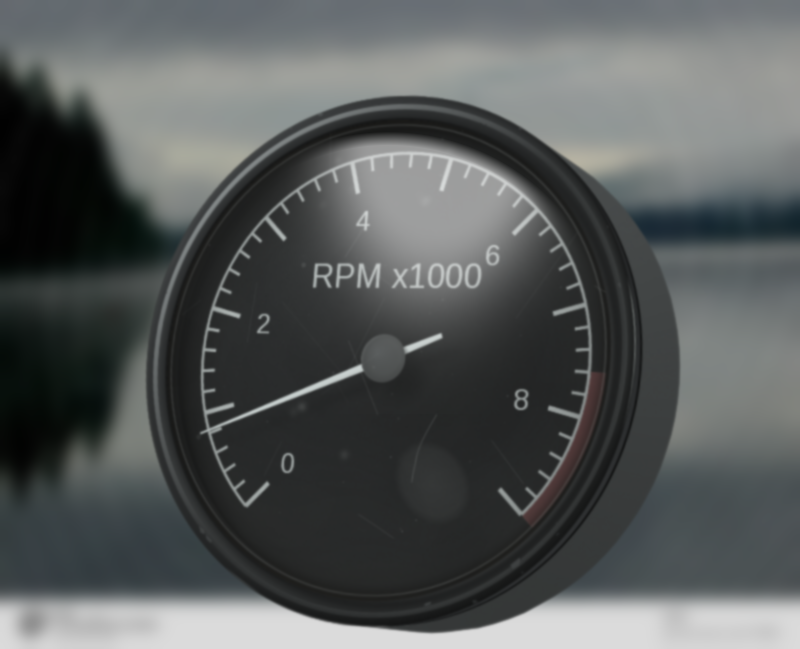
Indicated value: 800rpm
